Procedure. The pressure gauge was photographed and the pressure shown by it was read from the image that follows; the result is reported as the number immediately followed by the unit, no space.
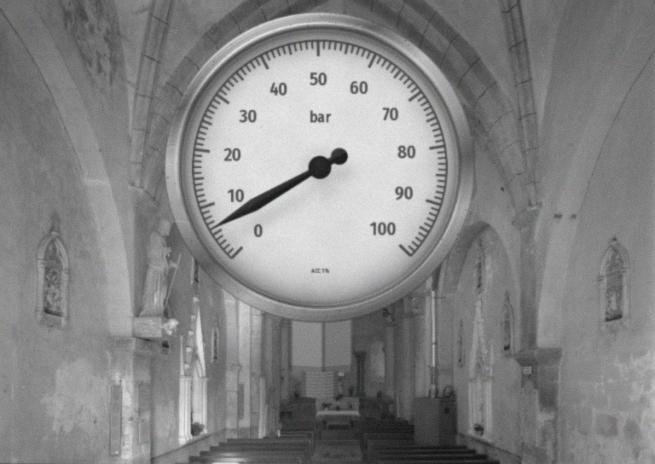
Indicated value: 6bar
